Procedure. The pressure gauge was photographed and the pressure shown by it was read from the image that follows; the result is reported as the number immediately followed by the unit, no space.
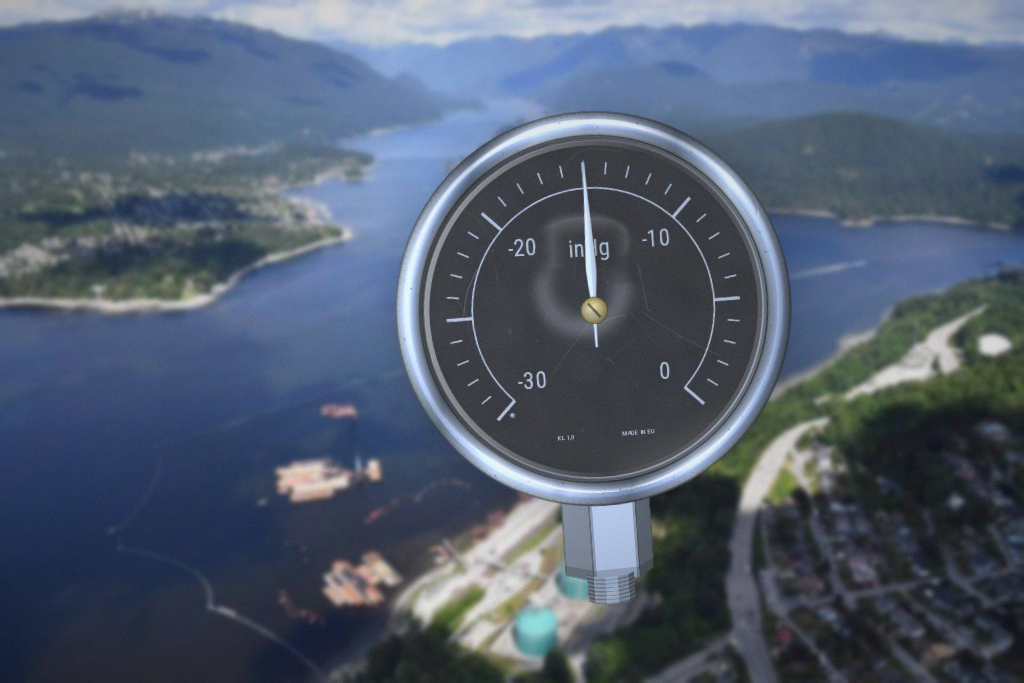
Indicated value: -15inHg
